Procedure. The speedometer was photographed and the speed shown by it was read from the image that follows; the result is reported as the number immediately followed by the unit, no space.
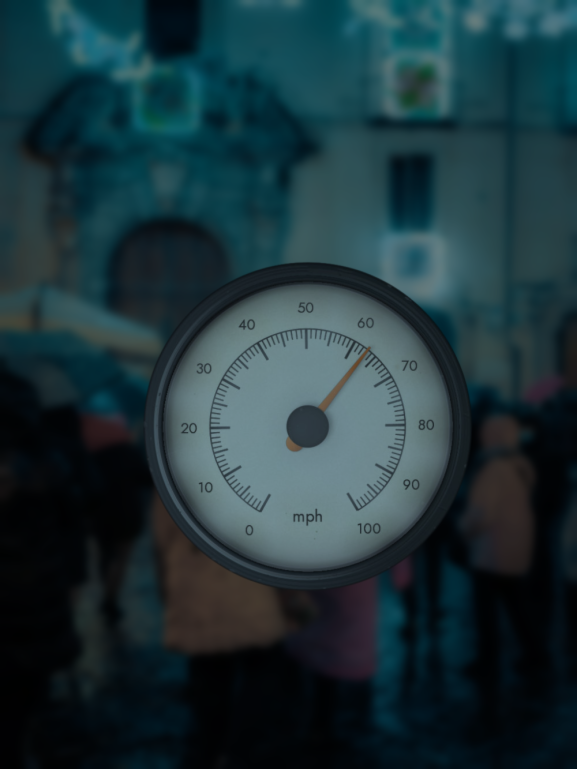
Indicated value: 63mph
